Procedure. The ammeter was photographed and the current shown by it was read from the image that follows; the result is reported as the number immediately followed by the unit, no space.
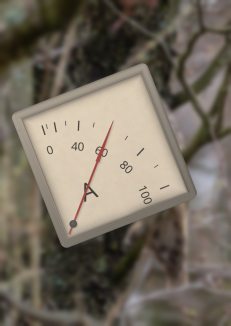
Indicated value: 60A
